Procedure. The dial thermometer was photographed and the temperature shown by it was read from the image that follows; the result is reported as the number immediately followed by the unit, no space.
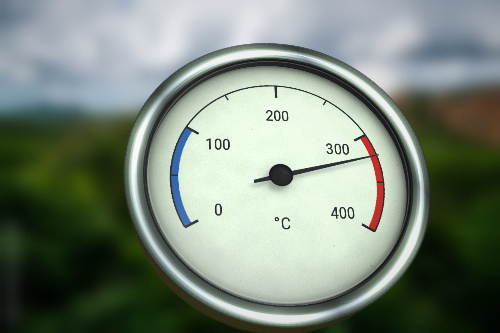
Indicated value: 325°C
